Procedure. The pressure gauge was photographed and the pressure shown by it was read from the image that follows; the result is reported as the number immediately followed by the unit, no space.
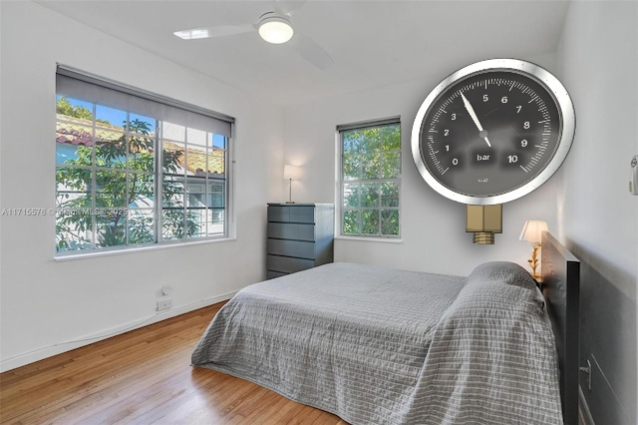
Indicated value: 4bar
